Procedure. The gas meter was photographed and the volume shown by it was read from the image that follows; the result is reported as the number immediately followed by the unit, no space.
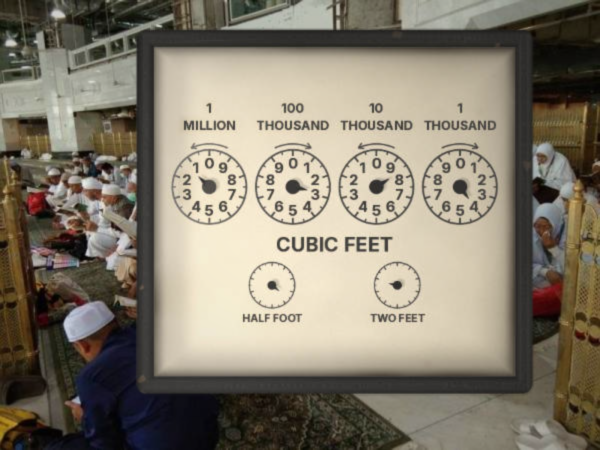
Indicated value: 128400ft³
